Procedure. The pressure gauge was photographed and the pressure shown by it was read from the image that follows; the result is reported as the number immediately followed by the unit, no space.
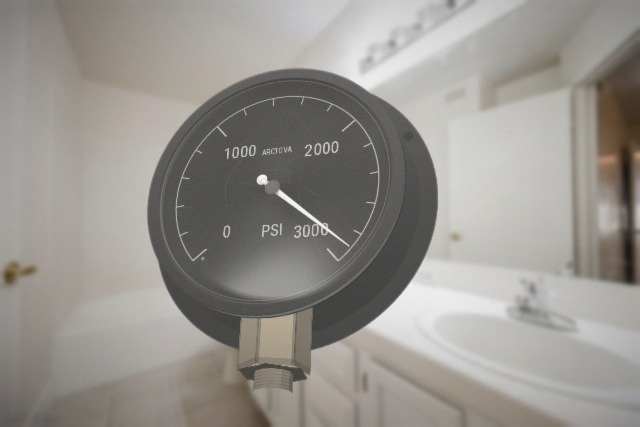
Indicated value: 2900psi
